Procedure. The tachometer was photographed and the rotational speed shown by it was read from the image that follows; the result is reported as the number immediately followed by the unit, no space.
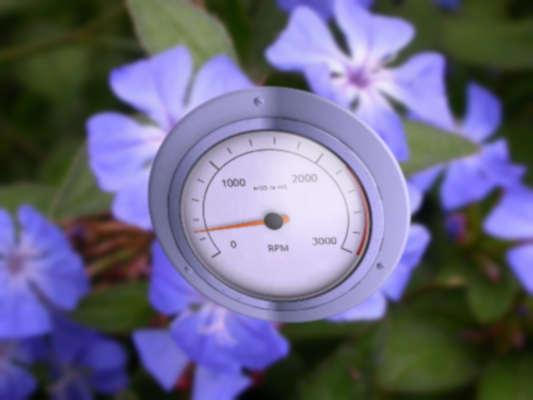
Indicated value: 300rpm
